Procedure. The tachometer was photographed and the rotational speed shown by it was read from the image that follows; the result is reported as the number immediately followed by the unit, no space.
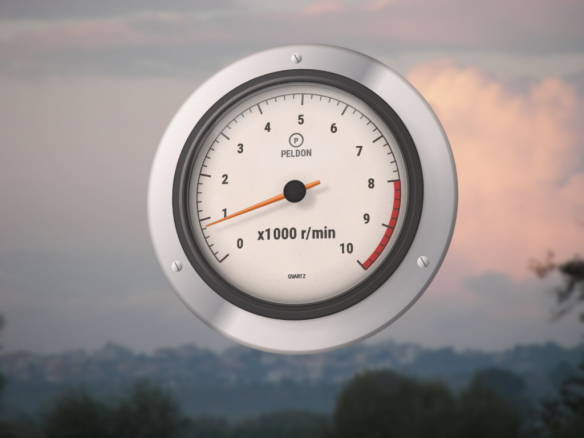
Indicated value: 800rpm
